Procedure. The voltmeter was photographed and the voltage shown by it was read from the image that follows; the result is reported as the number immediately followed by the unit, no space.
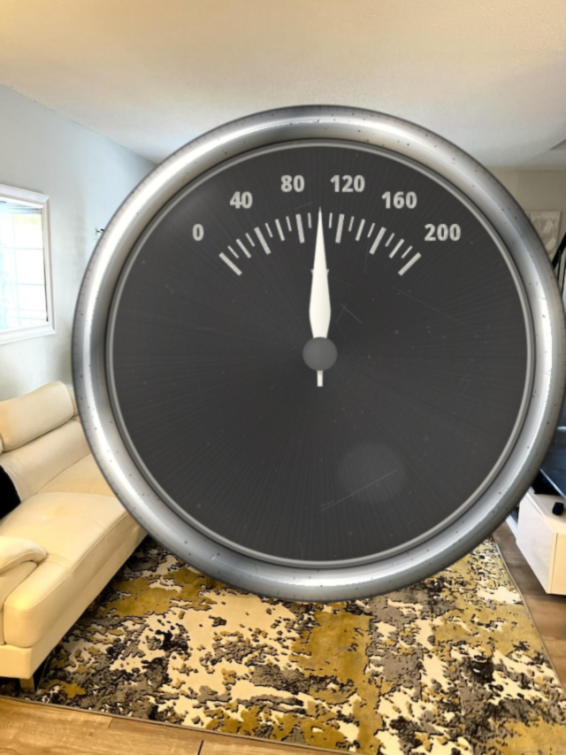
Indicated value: 100V
